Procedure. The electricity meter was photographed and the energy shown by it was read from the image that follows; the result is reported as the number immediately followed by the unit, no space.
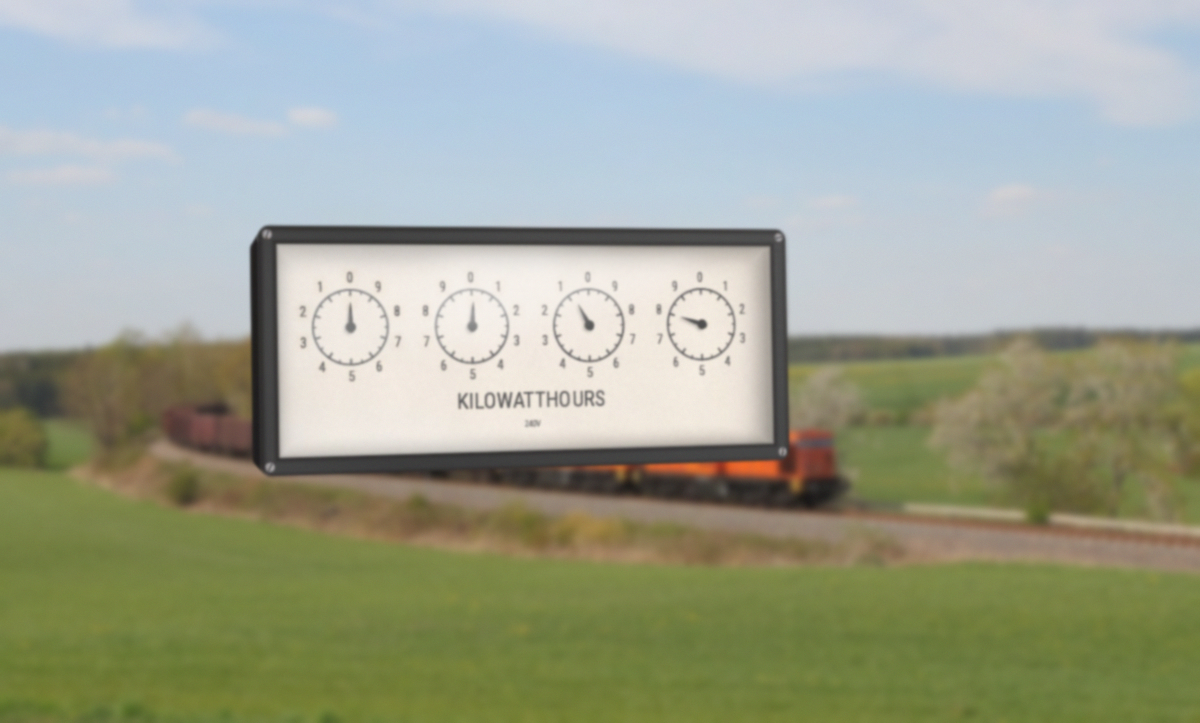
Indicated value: 8kWh
